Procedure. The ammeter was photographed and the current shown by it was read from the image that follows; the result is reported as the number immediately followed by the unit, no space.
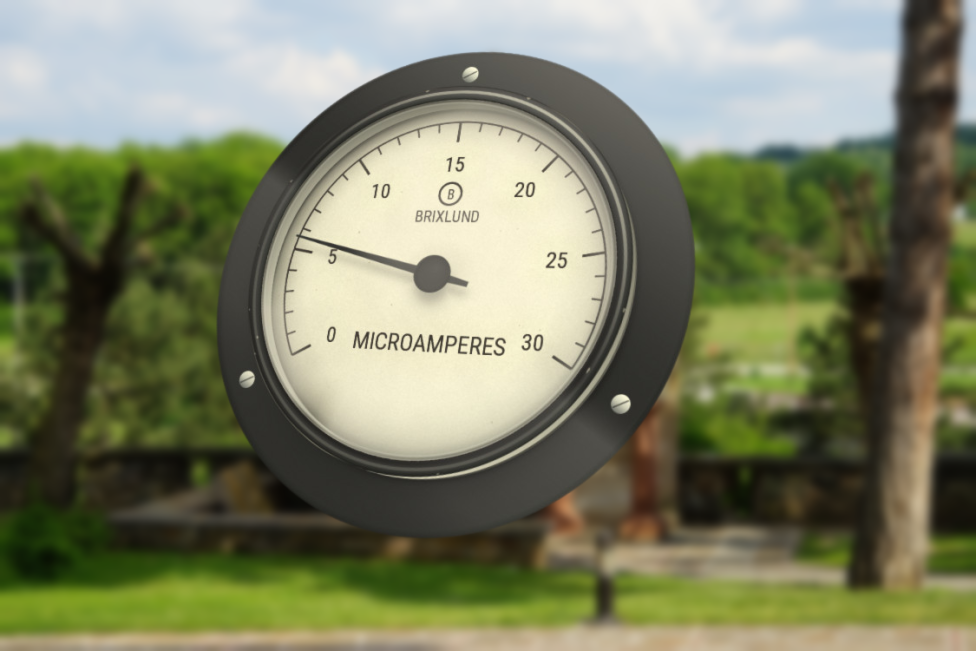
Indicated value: 5.5µA
